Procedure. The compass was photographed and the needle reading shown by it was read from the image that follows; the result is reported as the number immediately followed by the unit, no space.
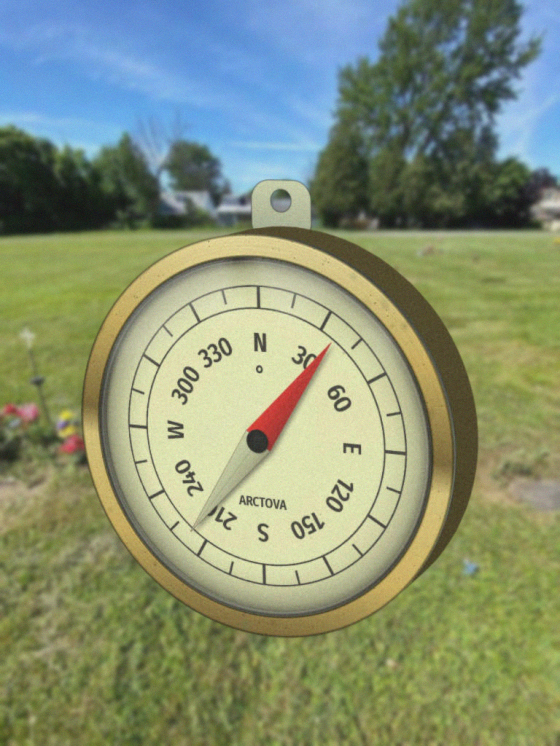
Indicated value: 37.5°
